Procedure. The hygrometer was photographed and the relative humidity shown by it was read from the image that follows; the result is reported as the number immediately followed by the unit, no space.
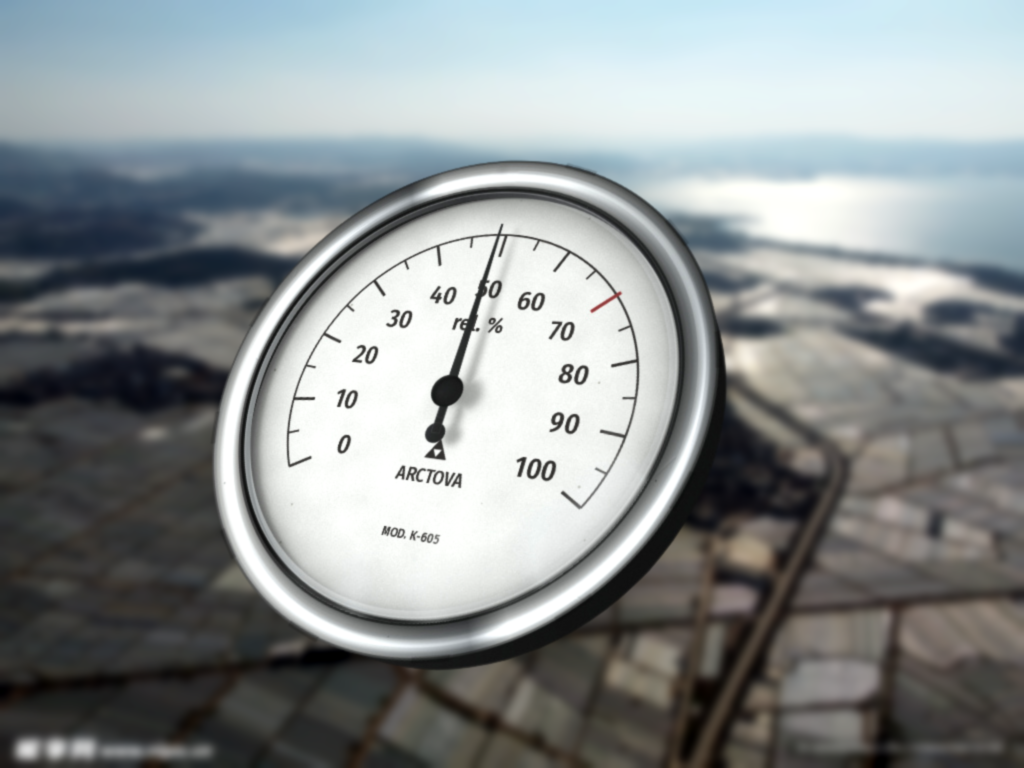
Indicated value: 50%
